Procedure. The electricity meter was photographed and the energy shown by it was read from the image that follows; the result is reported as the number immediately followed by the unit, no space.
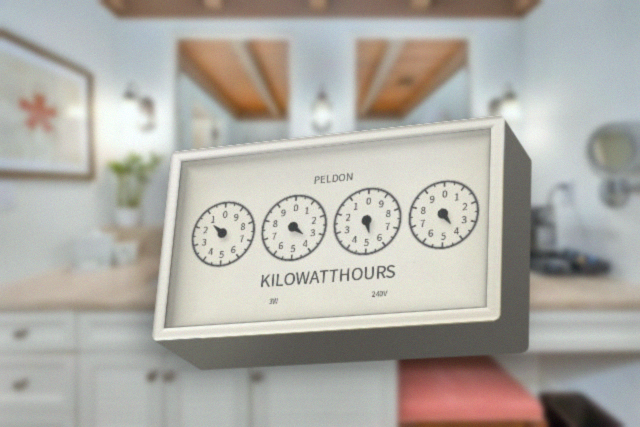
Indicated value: 1354kWh
